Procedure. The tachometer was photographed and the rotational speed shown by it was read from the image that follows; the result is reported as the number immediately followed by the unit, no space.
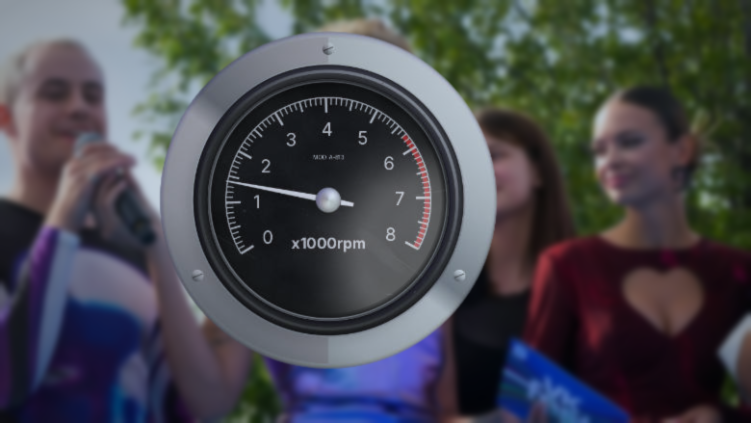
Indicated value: 1400rpm
